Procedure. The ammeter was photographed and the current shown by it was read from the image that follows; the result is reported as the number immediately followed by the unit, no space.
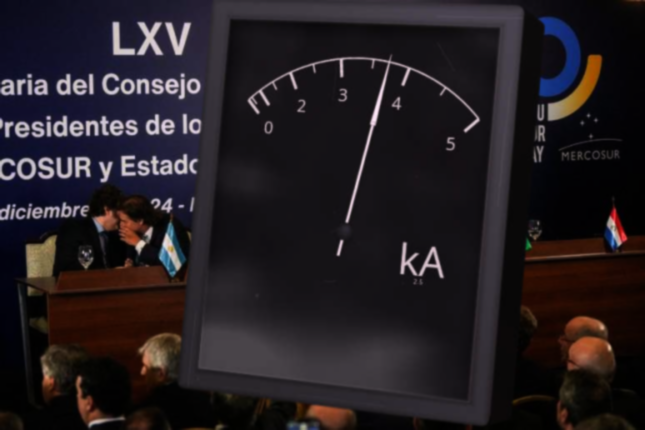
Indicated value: 3.75kA
